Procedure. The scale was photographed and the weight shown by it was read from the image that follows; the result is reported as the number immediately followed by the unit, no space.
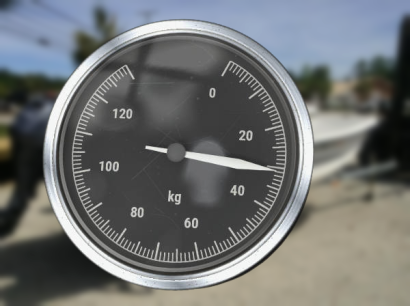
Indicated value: 31kg
